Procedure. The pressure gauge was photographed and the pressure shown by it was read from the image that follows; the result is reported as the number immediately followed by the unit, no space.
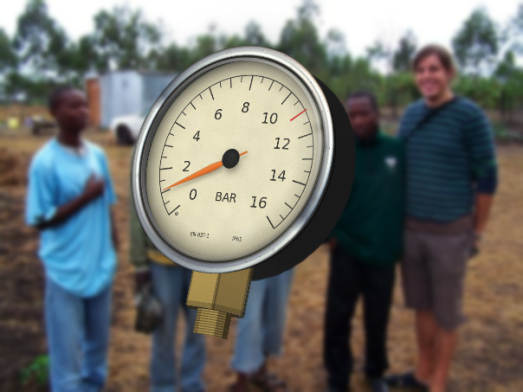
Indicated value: 1bar
